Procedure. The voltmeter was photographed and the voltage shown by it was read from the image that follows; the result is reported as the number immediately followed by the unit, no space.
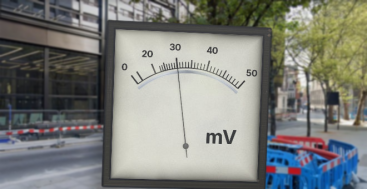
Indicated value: 30mV
